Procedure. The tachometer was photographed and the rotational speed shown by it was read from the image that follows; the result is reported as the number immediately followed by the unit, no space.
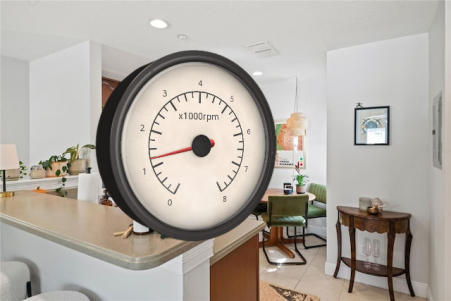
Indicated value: 1250rpm
